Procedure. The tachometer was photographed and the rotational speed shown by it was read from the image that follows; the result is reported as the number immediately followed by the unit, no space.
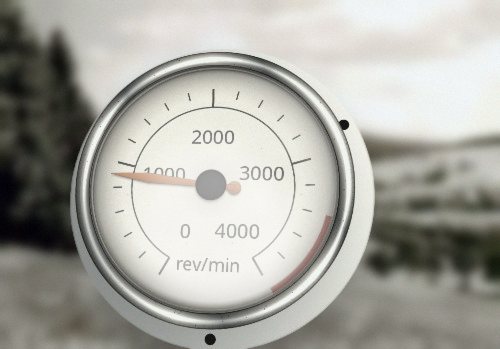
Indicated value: 900rpm
